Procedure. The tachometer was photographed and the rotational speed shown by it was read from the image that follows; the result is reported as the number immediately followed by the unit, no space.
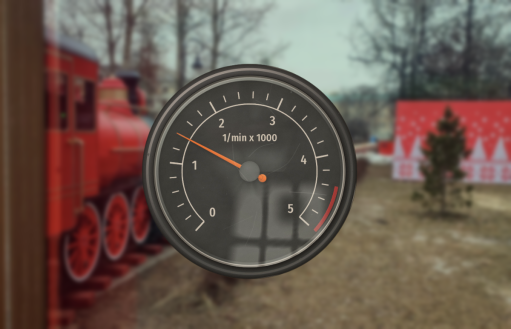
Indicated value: 1400rpm
